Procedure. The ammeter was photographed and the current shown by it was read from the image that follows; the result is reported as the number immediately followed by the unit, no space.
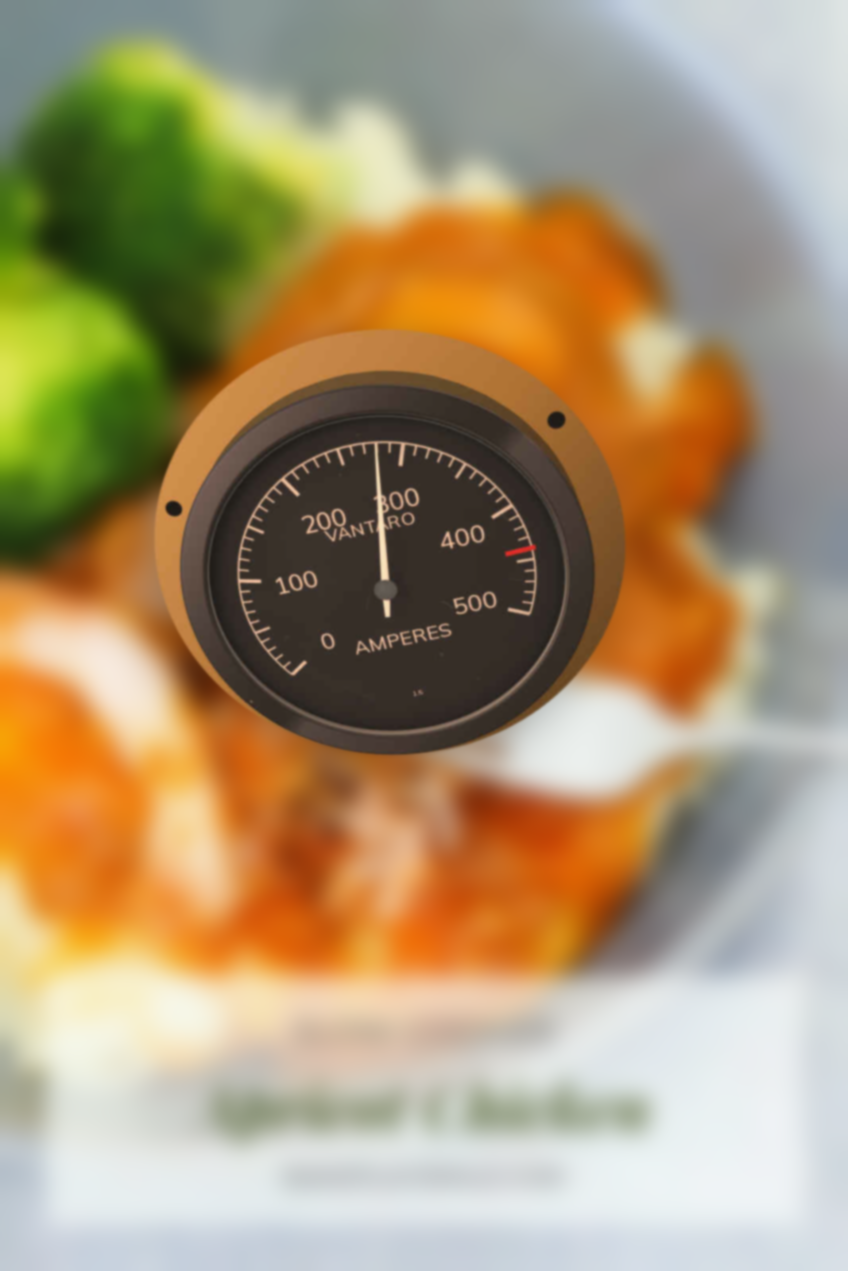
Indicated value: 280A
